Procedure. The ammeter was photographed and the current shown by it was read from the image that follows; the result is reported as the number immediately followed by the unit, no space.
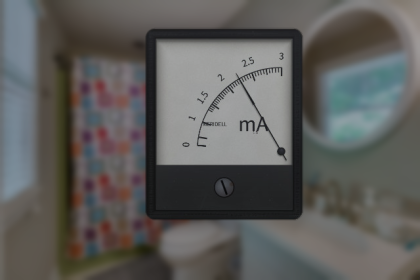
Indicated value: 2.25mA
